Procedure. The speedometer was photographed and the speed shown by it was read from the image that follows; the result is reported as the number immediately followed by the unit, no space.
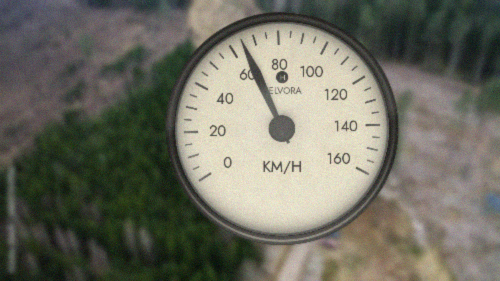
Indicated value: 65km/h
